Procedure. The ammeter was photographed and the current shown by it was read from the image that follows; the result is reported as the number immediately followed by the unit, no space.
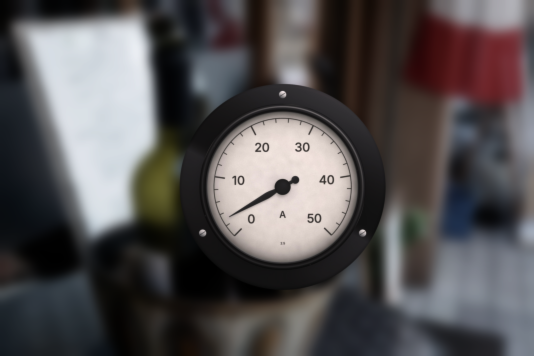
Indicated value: 3A
